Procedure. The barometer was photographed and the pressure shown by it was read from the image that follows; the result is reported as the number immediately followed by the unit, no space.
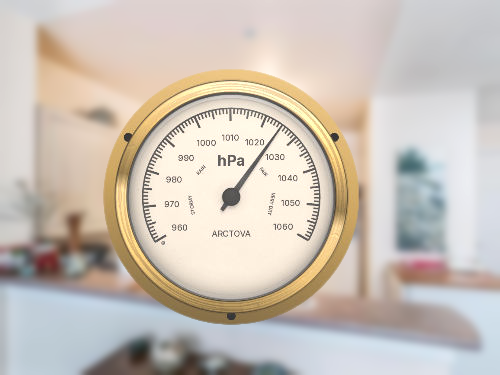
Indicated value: 1025hPa
